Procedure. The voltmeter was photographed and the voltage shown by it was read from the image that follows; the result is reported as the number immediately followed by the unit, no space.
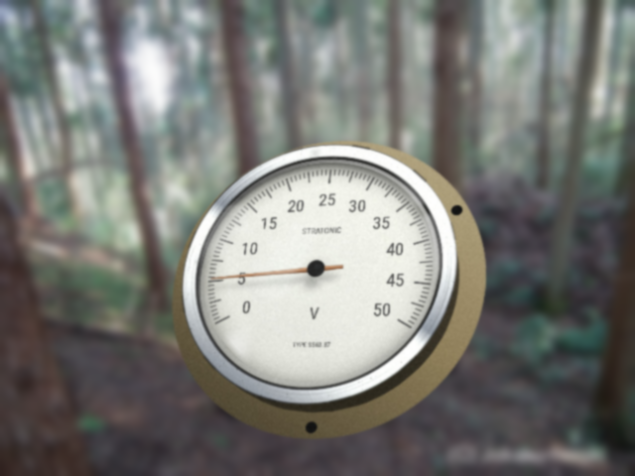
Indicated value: 5V
